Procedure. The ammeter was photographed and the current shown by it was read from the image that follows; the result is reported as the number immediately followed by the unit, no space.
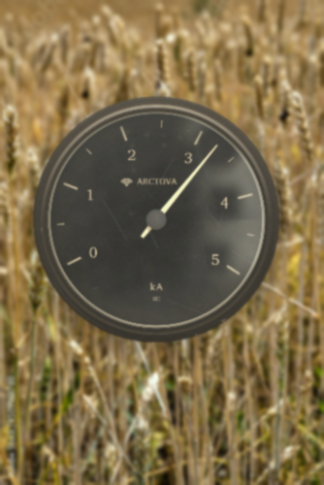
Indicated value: 3.25kA
